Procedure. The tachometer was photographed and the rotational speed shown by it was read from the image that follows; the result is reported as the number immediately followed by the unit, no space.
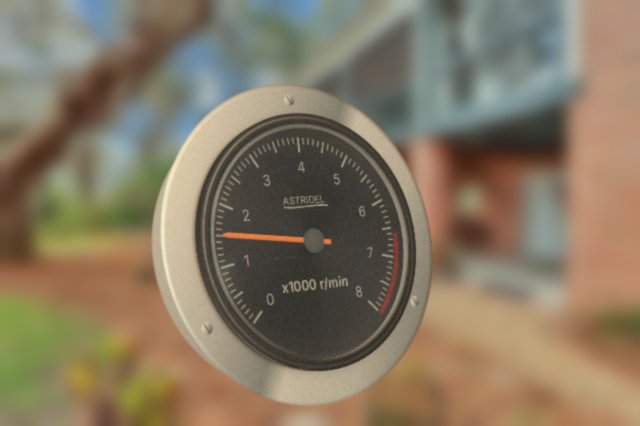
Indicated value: 1500rpm
